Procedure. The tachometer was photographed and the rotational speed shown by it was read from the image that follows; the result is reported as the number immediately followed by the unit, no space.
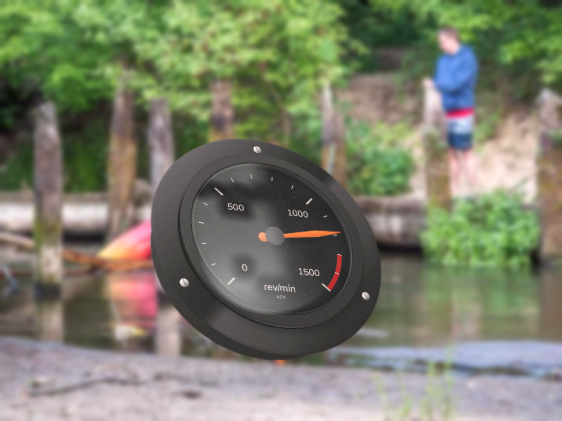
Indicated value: 1200rpm
